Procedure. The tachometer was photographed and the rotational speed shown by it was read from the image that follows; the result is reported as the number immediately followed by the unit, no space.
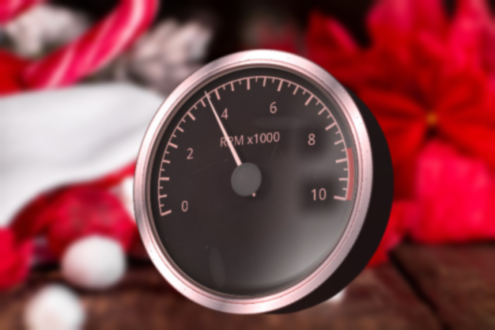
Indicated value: 3750rpm
